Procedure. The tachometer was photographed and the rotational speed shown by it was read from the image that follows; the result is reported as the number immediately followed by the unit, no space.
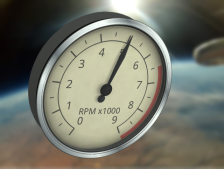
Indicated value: 5000rpm
